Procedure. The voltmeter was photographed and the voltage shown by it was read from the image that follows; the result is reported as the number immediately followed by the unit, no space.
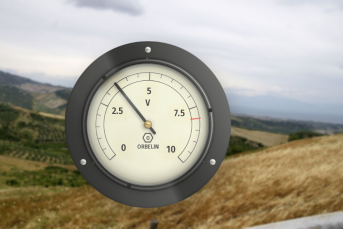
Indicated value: 3.5V
